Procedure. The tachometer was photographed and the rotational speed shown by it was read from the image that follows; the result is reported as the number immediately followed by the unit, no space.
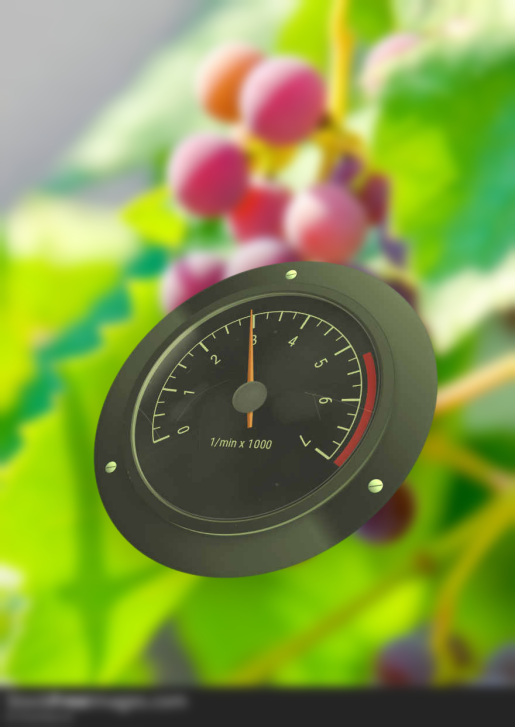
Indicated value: 3000rpm
